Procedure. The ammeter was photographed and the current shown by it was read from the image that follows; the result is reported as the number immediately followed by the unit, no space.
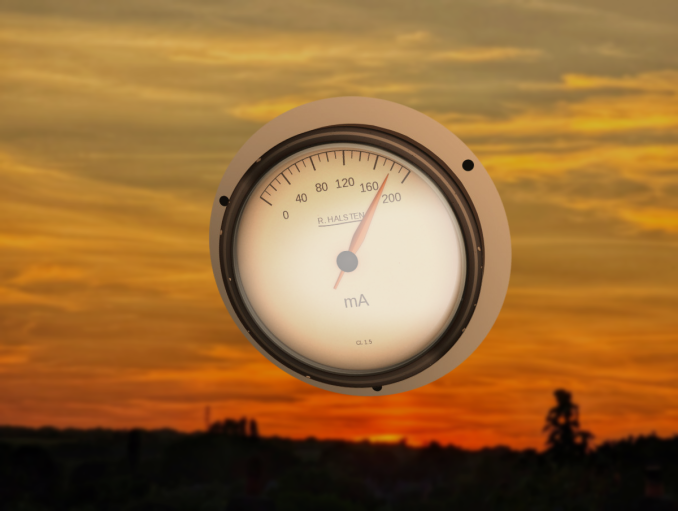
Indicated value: 180mA
